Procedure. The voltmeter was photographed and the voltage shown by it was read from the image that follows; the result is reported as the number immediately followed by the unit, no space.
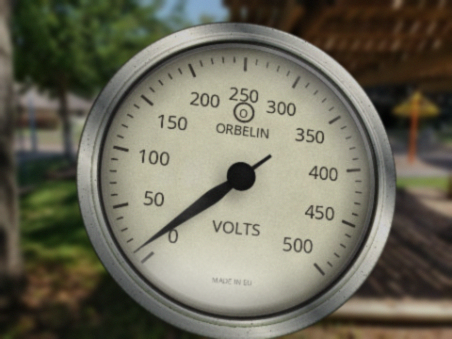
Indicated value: 10V
